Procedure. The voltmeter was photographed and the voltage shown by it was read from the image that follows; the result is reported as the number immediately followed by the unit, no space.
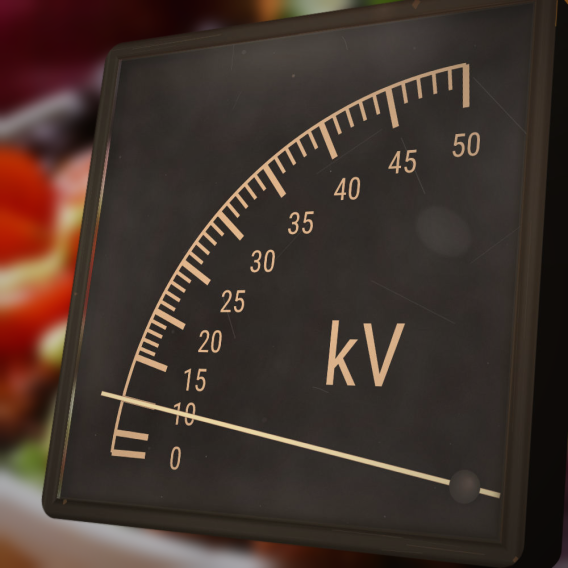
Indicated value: 10kV
